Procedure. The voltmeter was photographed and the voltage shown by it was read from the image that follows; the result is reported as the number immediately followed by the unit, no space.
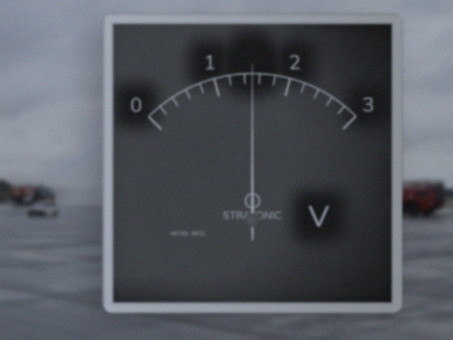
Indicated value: 1.5V
